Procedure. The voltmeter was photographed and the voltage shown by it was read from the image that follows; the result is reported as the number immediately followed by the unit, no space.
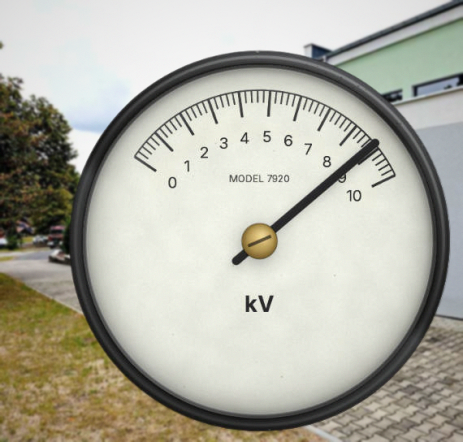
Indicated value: 8.8kV
